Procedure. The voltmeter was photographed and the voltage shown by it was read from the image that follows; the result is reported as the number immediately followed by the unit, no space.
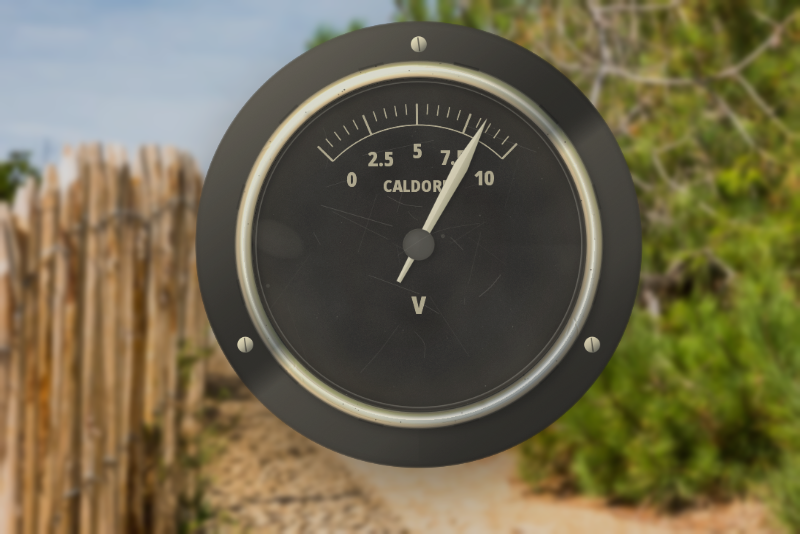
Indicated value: 8.25V
